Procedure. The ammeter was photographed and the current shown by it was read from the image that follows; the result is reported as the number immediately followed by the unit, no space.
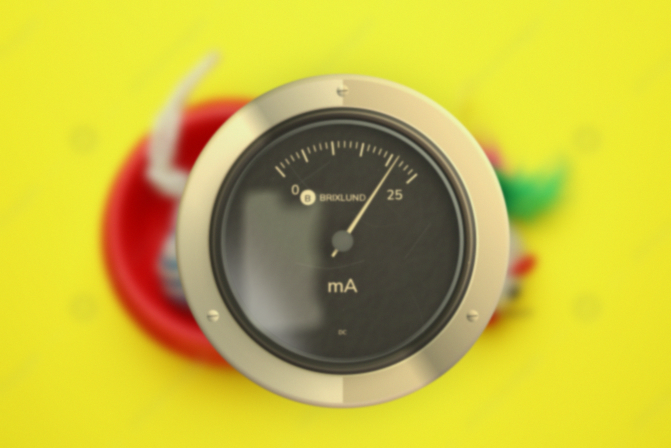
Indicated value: 21mA
